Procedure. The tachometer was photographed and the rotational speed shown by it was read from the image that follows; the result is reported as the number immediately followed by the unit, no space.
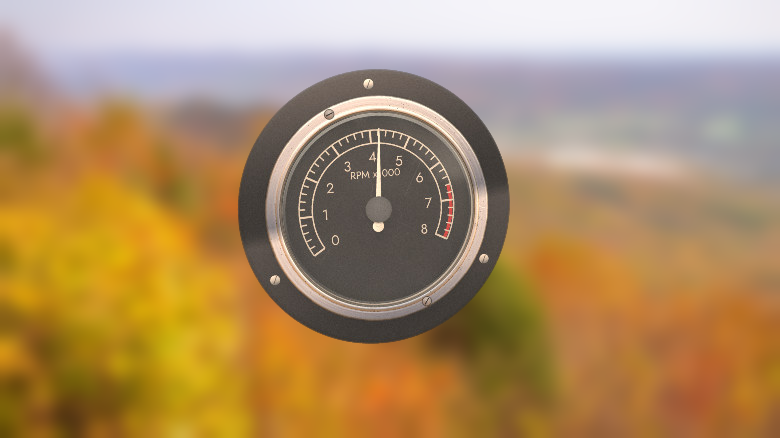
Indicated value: 4200rpm
